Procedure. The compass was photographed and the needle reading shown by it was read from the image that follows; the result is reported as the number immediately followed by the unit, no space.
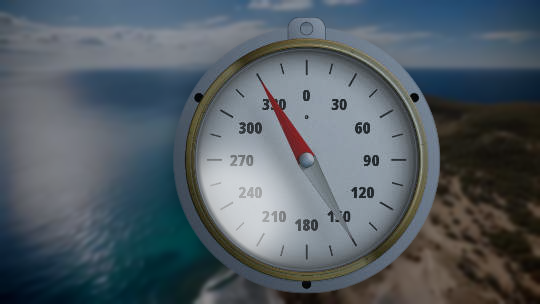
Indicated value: 330°
